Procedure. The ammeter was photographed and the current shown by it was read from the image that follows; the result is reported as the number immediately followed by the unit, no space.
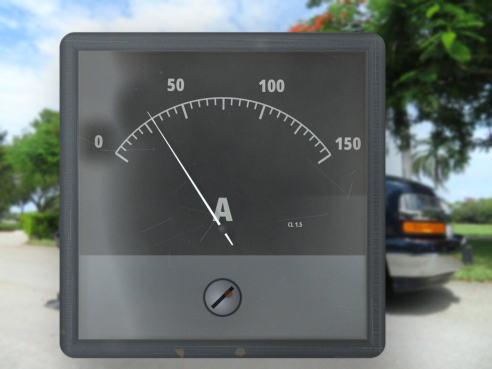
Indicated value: 30A
